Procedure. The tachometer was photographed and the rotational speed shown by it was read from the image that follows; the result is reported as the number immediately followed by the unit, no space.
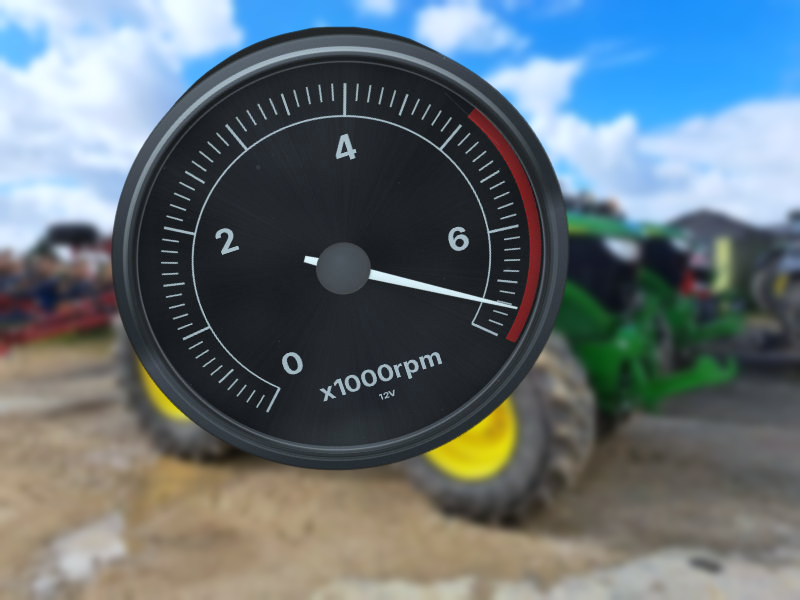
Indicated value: 6700rpm
